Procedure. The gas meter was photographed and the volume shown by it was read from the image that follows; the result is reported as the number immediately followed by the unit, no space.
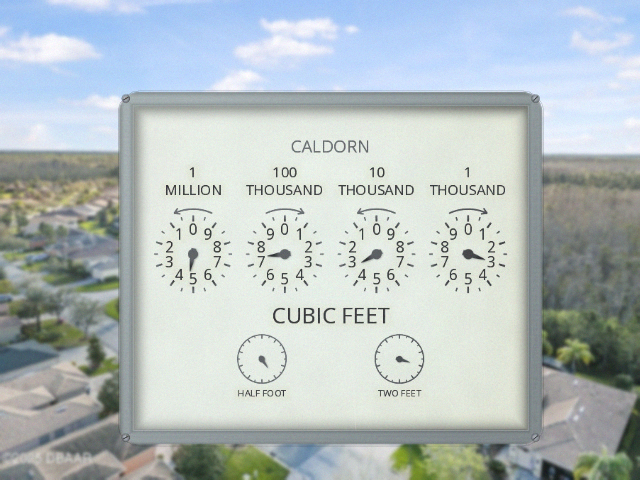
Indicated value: 473300ft³
